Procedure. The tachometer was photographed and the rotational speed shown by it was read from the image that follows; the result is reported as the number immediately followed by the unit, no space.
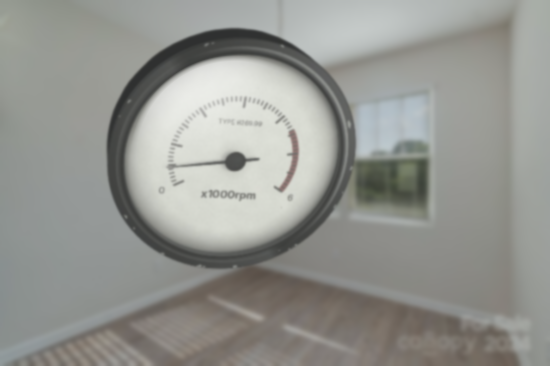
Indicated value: 500rpm
